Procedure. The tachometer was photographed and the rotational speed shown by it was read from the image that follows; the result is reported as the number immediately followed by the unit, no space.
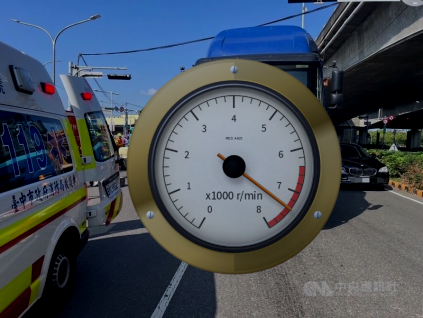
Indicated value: 7400rpm
